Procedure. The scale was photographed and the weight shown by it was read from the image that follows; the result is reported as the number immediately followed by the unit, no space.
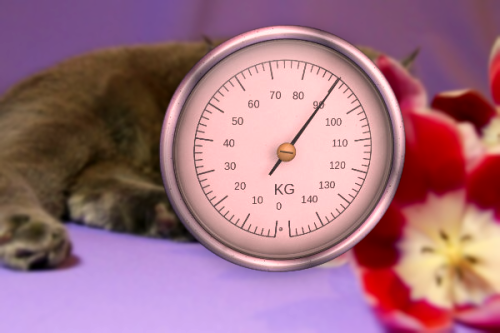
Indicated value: 90kg
